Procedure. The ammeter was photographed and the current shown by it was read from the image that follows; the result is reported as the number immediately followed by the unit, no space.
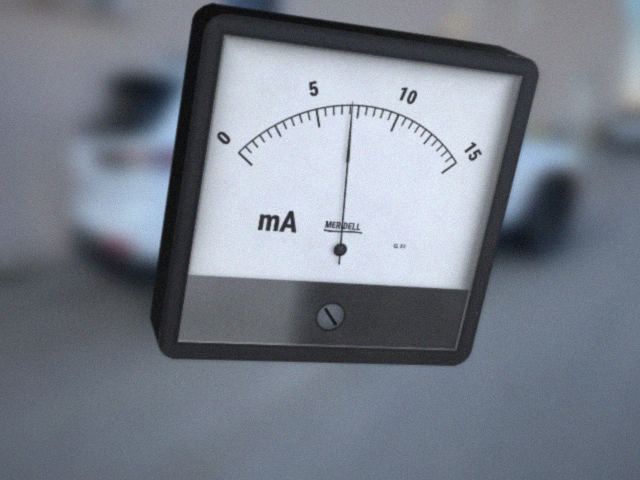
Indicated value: 7mA
